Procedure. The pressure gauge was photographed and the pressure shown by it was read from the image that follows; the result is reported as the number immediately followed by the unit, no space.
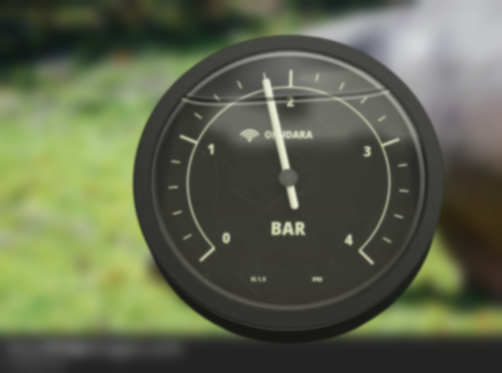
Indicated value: 1.8bar
